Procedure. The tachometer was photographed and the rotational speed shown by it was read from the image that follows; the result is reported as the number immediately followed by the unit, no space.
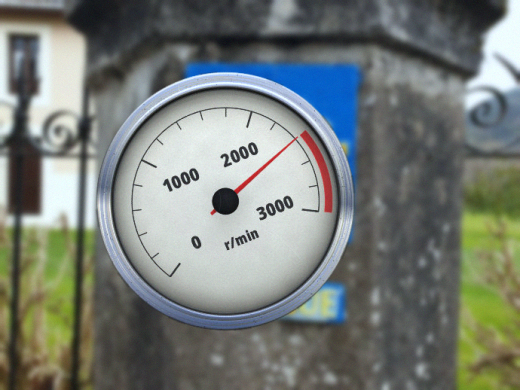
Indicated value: 2400rpm
